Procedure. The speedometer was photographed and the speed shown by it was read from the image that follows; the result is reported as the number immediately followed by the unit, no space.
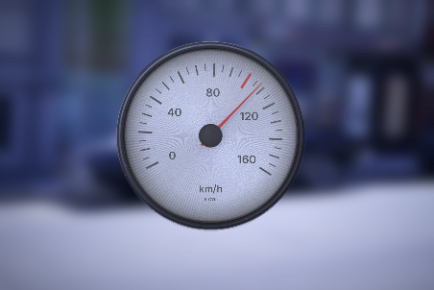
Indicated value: 107.5km/h
